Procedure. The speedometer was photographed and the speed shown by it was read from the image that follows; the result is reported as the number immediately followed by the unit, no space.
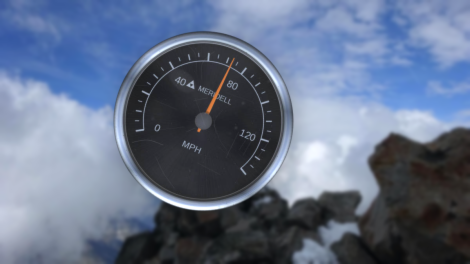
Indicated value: 72.5mph
